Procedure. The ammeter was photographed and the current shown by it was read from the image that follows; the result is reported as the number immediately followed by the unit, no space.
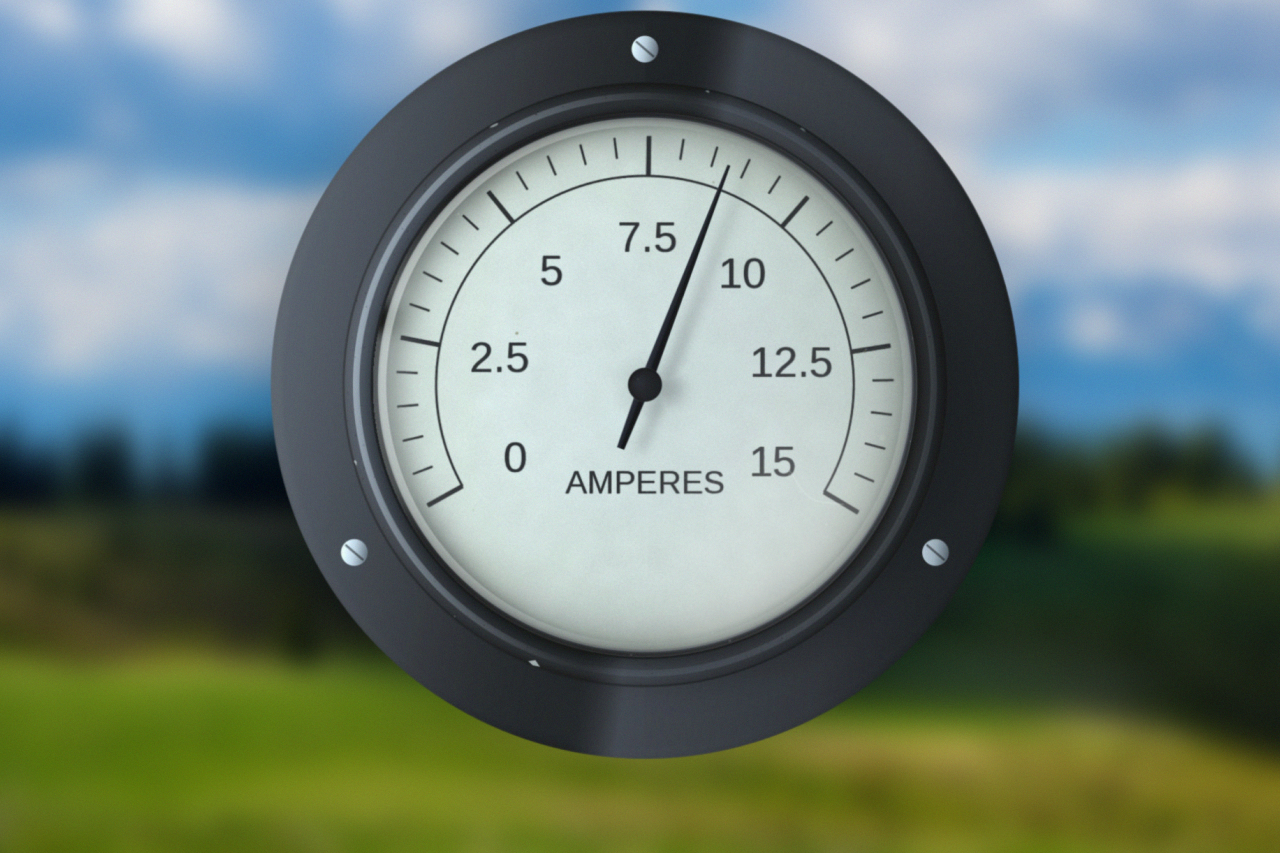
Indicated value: 8.75A
